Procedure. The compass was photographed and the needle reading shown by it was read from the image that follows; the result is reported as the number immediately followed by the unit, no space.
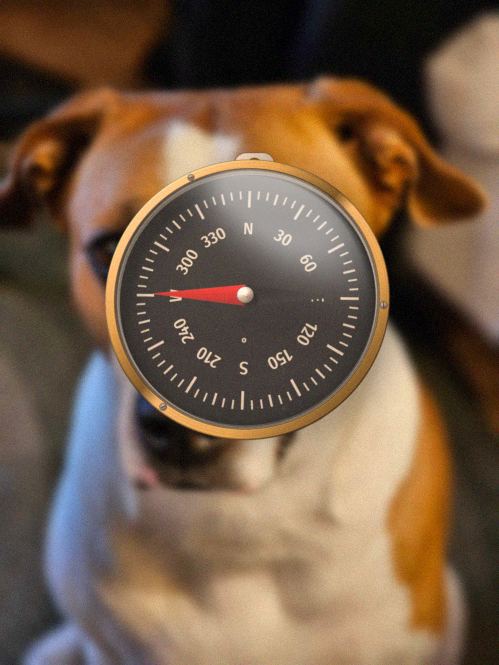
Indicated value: 270°
